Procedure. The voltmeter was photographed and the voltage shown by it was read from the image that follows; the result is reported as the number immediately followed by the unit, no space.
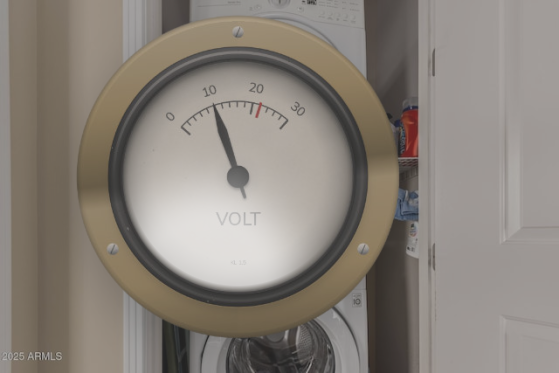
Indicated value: 10V
